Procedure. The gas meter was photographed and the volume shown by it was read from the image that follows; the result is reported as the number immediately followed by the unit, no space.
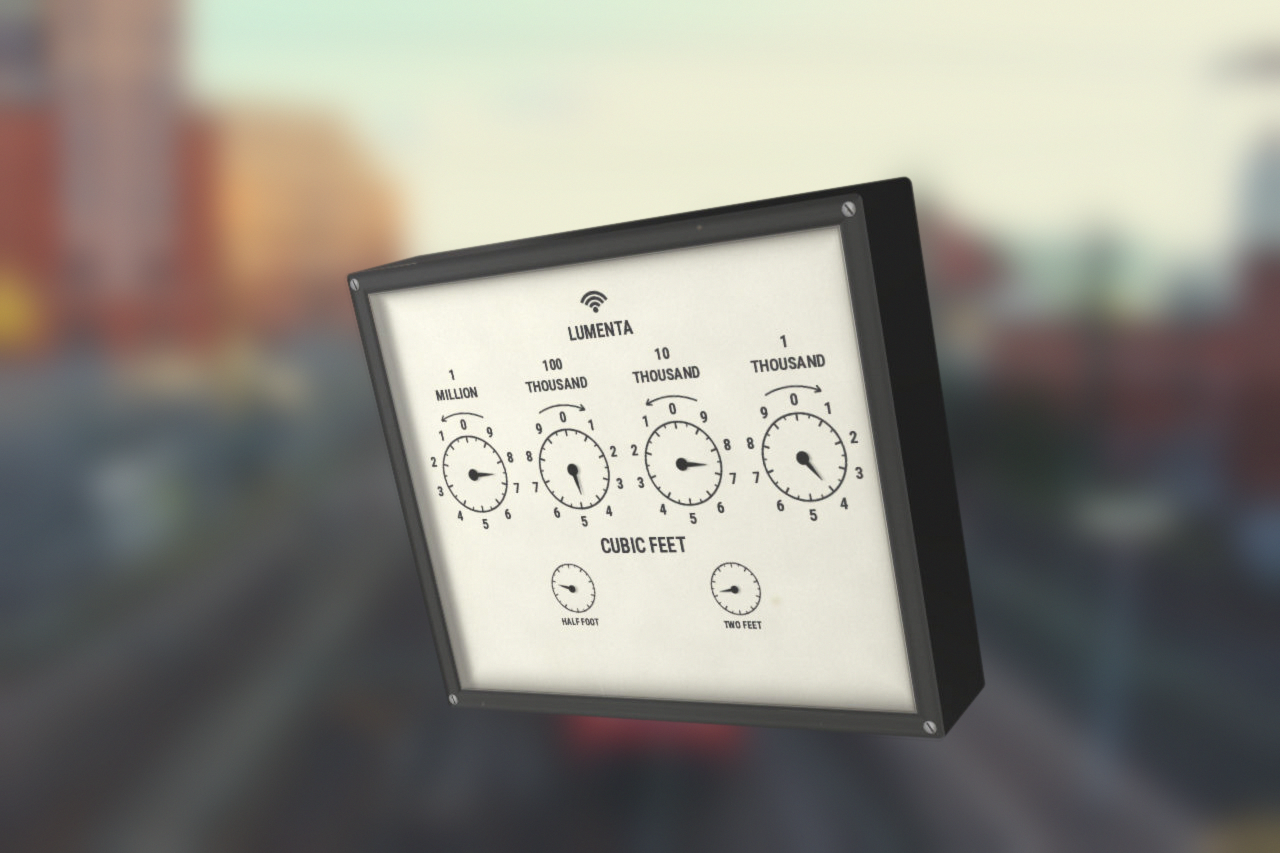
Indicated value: 747400ft³
